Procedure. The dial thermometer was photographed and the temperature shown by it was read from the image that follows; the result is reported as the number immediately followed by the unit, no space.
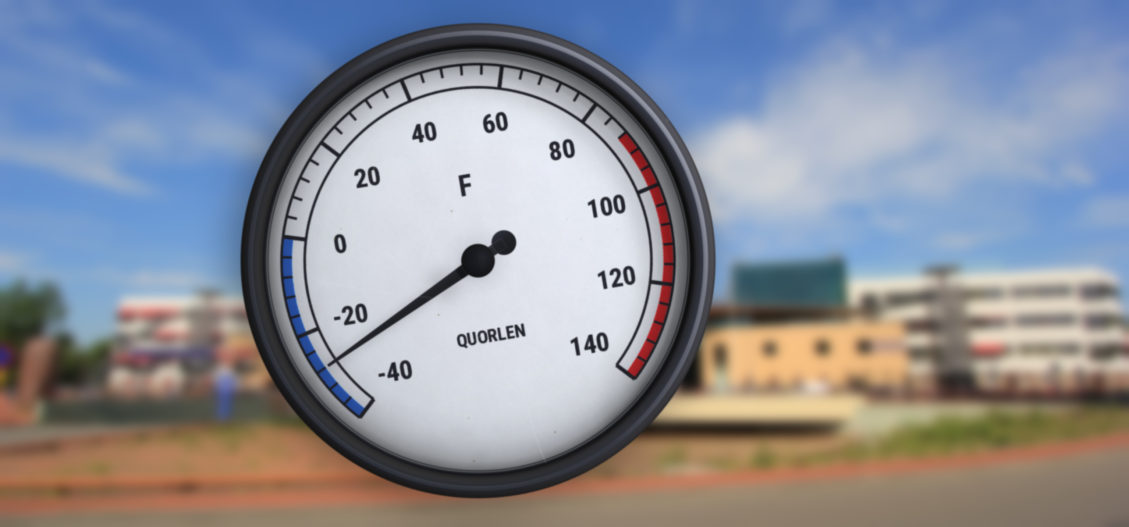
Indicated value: -28°F
